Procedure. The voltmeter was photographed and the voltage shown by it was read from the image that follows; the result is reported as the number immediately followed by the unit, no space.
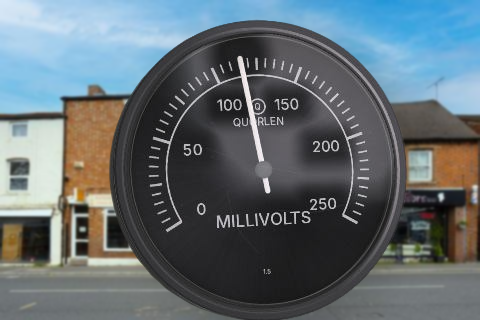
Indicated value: 115mV
